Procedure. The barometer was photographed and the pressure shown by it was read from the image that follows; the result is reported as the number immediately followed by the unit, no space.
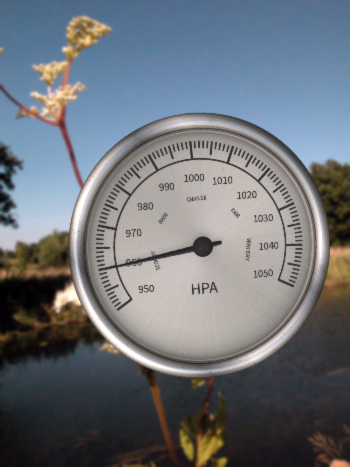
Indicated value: 960hPa
